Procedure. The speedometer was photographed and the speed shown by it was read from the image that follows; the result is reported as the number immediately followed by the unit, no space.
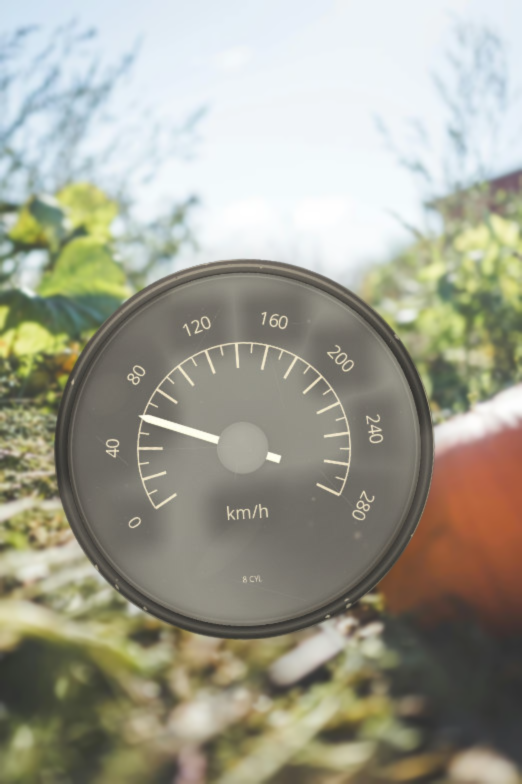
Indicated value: 60km/h
